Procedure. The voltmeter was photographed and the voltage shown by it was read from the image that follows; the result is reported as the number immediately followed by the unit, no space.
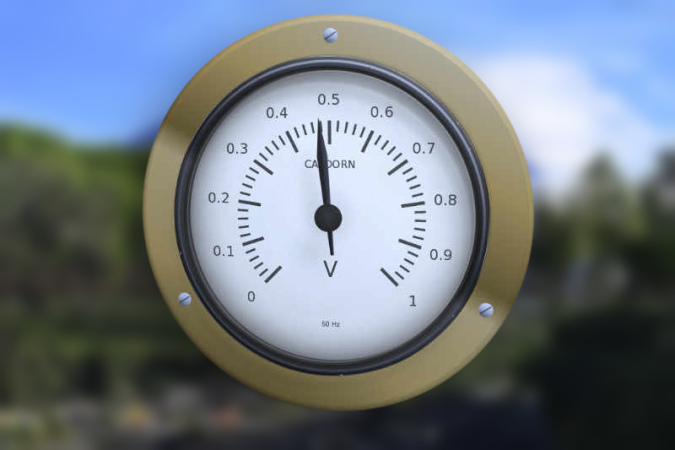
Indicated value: 0.48V
